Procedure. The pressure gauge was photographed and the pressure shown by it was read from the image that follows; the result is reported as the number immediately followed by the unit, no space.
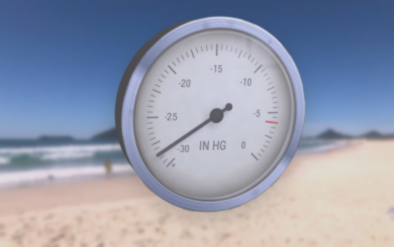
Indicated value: -28.5inHg
